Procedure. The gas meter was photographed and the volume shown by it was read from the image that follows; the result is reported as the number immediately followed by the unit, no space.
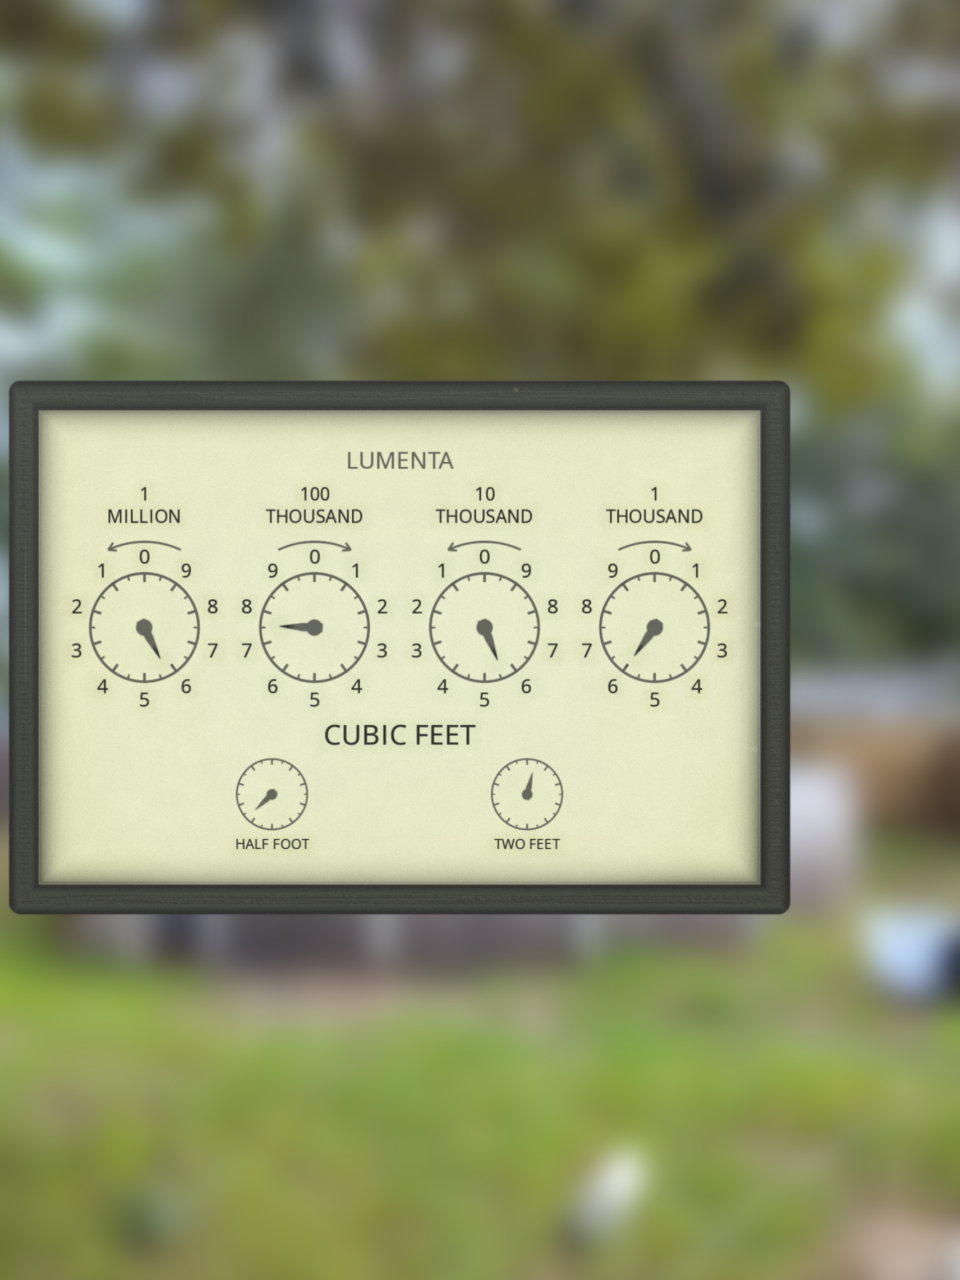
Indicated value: 575600ft³
